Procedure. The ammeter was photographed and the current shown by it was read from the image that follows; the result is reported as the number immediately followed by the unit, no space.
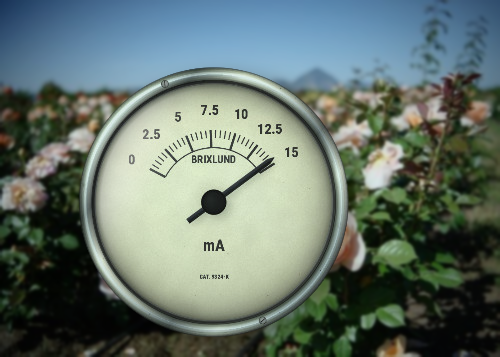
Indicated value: 14.5mA
